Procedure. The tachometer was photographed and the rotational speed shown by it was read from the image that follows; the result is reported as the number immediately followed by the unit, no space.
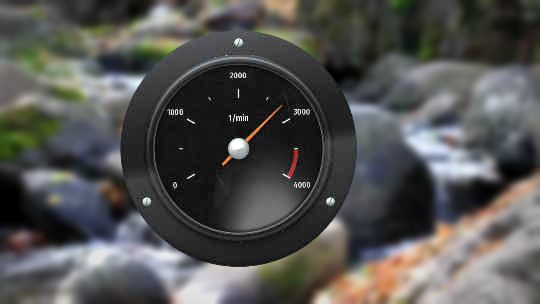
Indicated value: 2750rpm
